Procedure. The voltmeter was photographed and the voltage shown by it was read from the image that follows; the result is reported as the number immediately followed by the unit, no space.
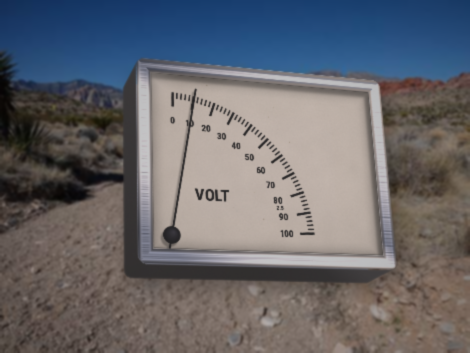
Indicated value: 10V
